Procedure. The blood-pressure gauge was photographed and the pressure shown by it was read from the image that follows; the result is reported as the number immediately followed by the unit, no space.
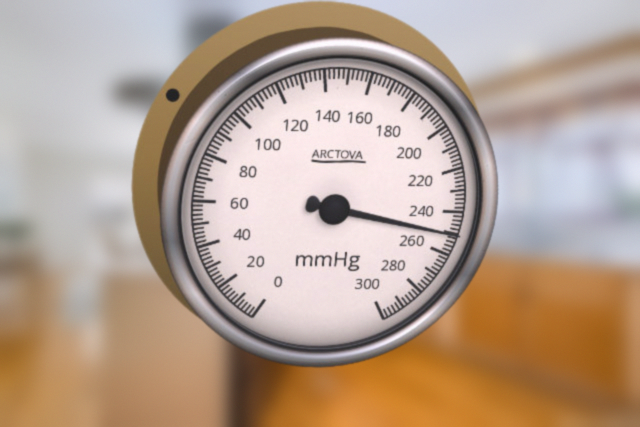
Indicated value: 250mmHg
